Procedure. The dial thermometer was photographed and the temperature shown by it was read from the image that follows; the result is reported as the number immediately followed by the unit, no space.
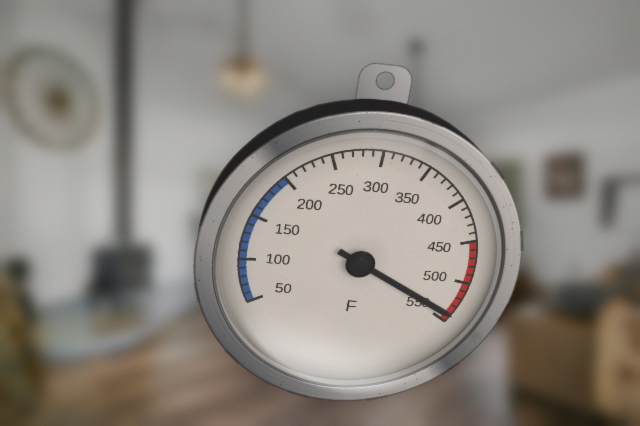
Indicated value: 540°F
